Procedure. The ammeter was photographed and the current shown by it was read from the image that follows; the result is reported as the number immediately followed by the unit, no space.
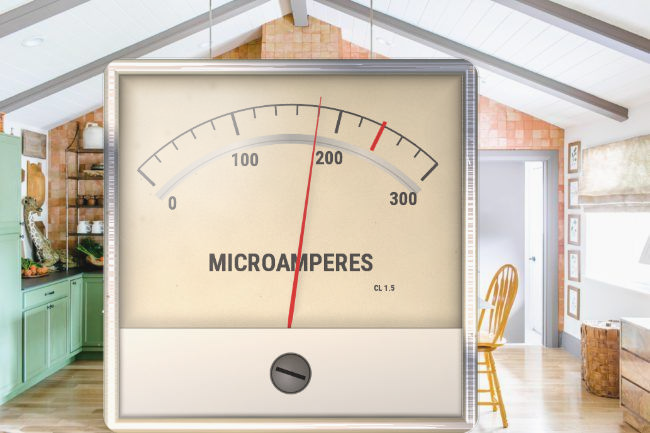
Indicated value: 180µA
